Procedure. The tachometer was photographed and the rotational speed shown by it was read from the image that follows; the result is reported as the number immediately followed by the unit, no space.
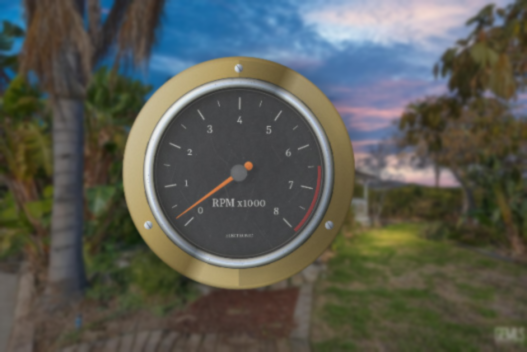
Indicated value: 250rpm
